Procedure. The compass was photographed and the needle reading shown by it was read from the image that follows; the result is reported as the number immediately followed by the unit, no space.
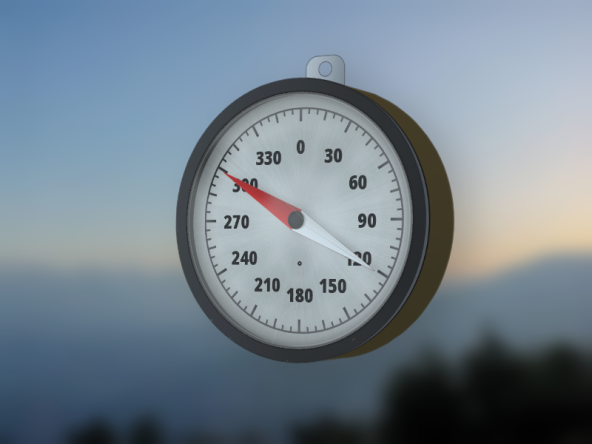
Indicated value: 300°
